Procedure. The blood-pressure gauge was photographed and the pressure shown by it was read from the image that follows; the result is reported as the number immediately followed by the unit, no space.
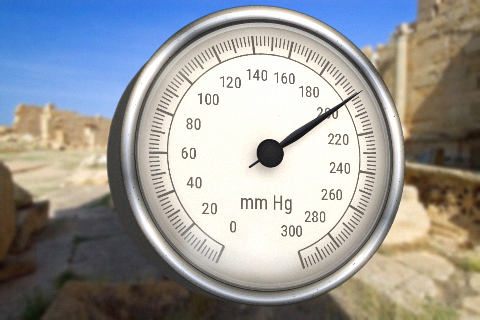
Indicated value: 200mmHg
